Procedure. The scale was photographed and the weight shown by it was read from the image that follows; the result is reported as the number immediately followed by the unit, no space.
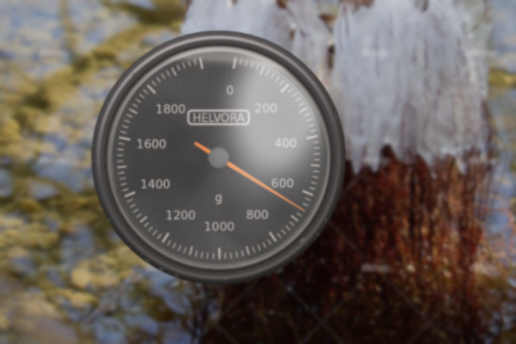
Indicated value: 660g
